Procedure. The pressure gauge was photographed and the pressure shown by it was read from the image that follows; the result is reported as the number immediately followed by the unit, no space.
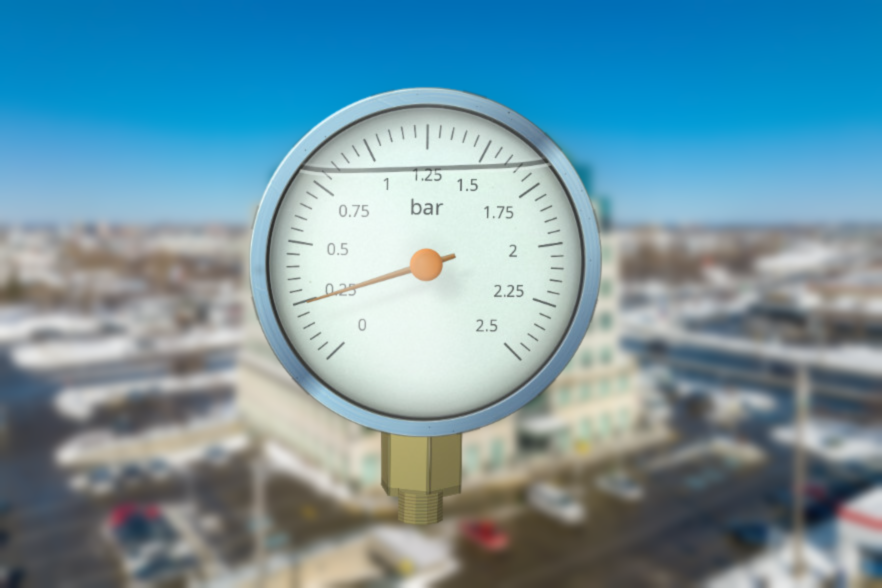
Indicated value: 0.25bar
